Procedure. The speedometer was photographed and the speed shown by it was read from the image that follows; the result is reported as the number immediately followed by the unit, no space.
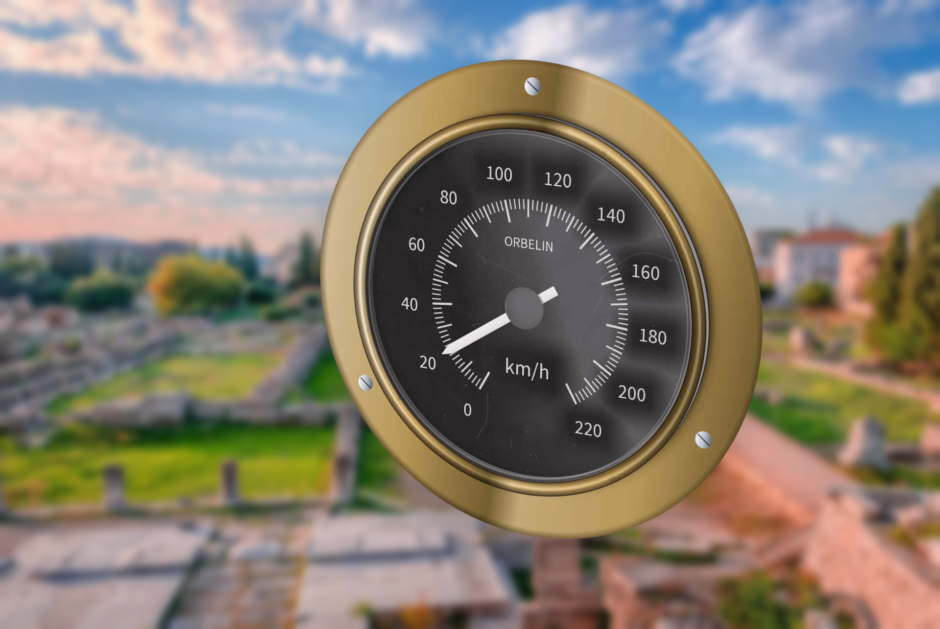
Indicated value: 20km/h
